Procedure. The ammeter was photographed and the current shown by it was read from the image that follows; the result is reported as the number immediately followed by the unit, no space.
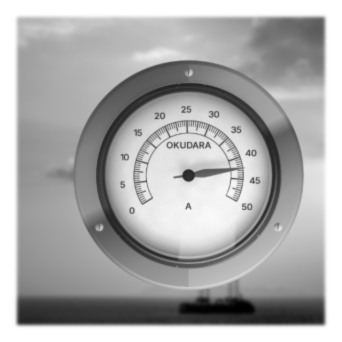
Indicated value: 42.5A
